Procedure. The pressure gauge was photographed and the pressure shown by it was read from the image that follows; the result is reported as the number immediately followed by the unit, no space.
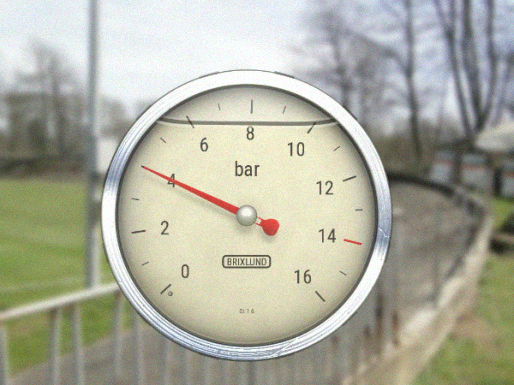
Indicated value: 4bar
